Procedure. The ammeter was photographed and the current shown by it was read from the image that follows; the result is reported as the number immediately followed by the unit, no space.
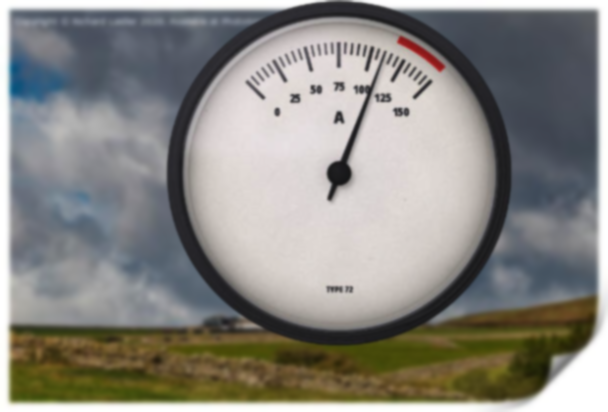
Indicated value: 110A
